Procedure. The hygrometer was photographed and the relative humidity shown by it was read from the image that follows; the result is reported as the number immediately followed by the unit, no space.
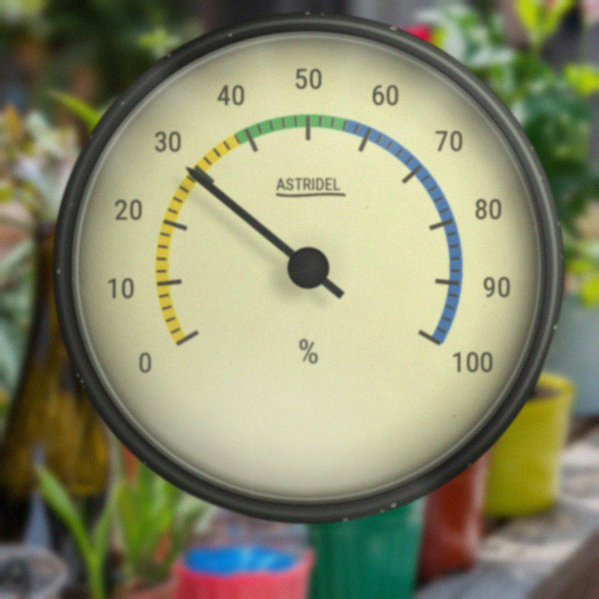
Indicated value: 29%
